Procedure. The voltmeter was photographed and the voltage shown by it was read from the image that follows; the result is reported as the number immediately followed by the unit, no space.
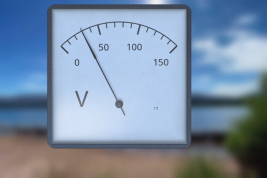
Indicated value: 30V
